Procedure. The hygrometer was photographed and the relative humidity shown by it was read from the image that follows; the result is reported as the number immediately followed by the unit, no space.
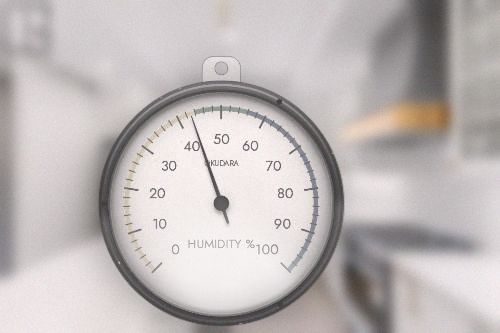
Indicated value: 43%
